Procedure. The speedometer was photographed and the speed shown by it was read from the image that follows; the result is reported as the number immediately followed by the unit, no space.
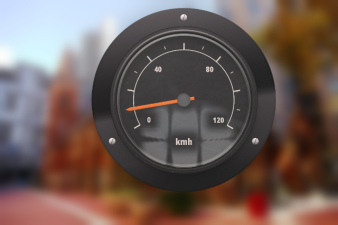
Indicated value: 10km/h
